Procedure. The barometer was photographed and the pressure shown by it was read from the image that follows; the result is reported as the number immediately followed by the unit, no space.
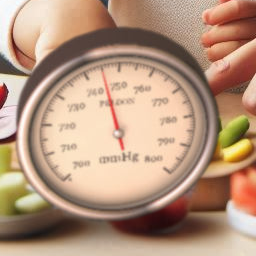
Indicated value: 745mmHg
